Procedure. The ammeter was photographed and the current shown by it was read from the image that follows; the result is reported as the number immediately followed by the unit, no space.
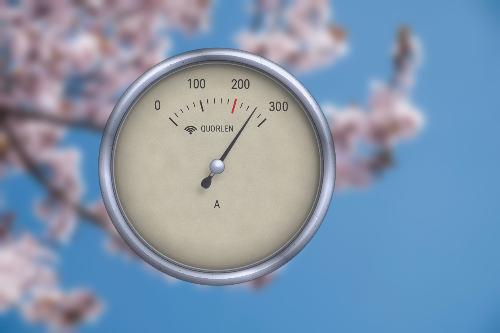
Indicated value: 260A
